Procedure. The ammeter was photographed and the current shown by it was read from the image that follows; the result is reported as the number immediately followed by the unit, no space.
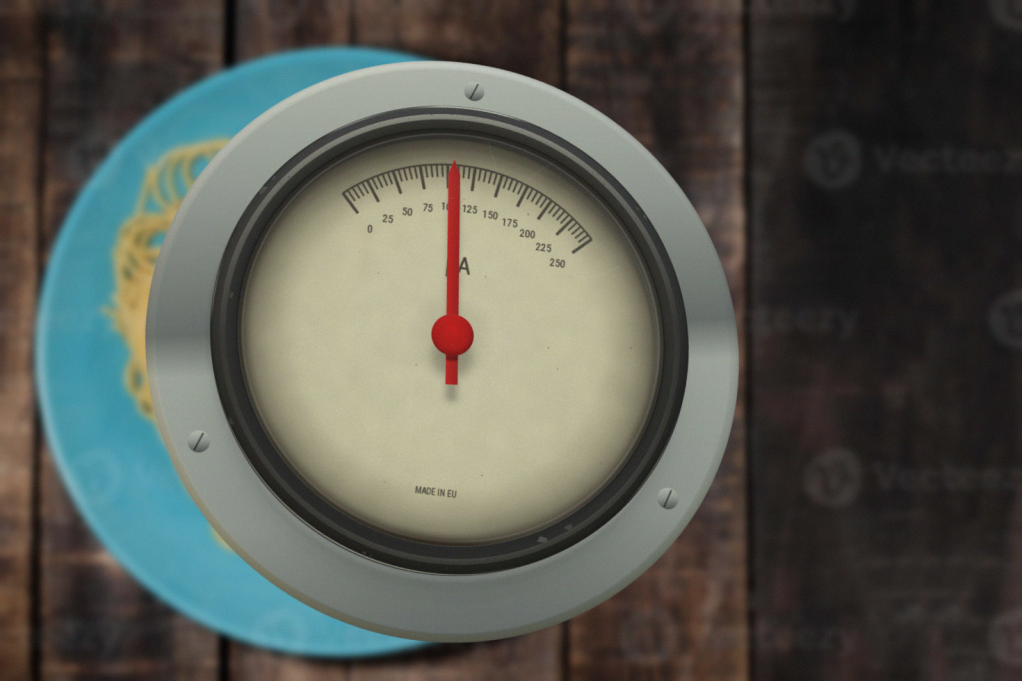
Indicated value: 105µA
